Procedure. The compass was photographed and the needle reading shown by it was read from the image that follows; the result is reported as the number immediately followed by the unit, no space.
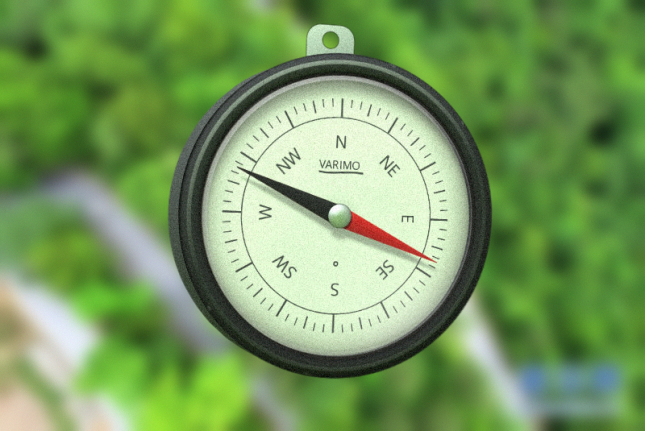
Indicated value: 112.5°
